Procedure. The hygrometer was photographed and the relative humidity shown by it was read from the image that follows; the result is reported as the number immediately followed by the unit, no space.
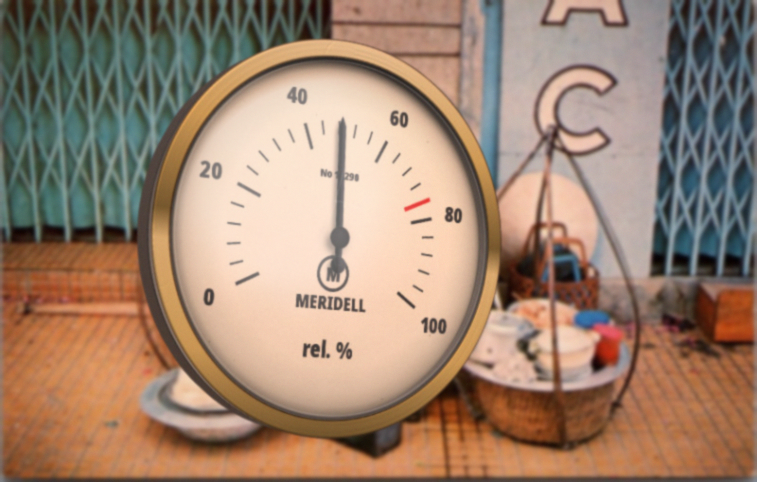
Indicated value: 48%
